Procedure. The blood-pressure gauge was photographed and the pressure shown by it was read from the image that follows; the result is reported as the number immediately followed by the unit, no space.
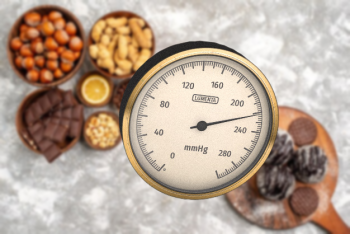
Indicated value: 220mmHg
